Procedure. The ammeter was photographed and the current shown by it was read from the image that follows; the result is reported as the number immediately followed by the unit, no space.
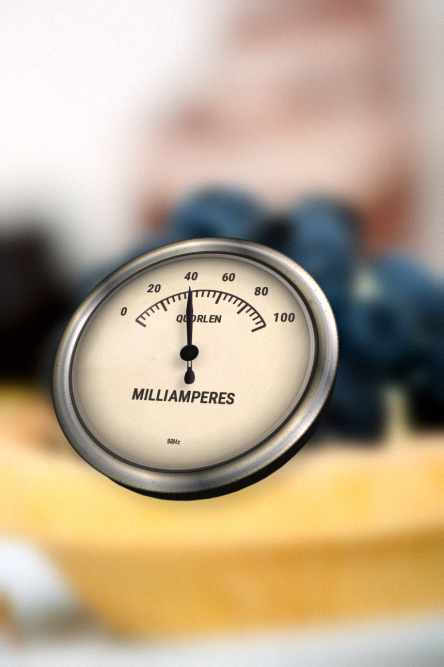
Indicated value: 40mA
